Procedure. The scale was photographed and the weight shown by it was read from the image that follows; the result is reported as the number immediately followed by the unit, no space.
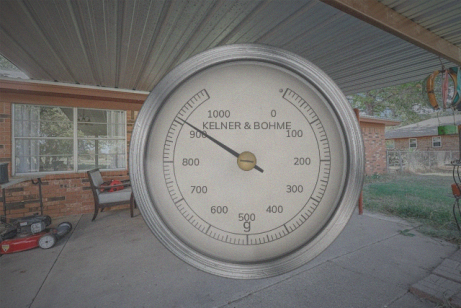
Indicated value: 910g
